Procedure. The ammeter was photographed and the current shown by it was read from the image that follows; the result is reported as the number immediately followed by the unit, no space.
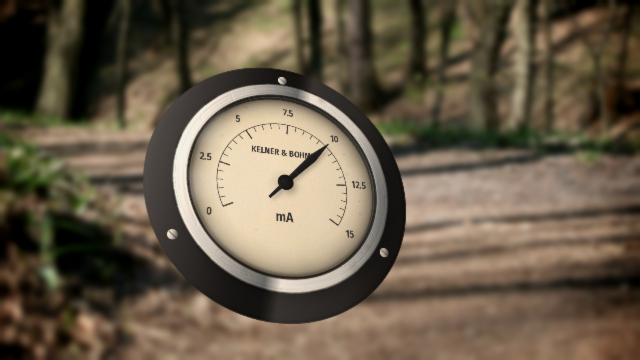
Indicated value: 10mA
